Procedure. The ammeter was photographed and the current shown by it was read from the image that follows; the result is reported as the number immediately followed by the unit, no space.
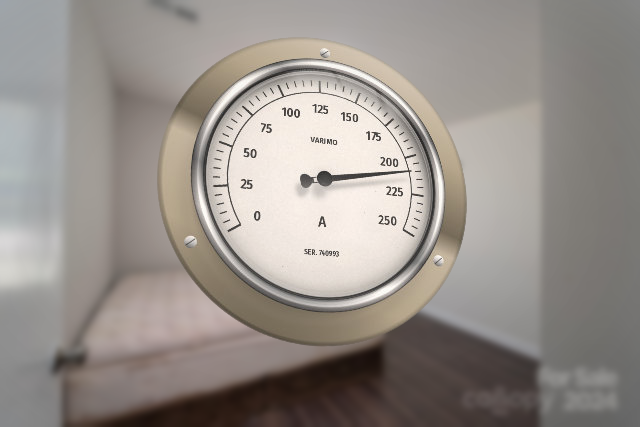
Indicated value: 210A
